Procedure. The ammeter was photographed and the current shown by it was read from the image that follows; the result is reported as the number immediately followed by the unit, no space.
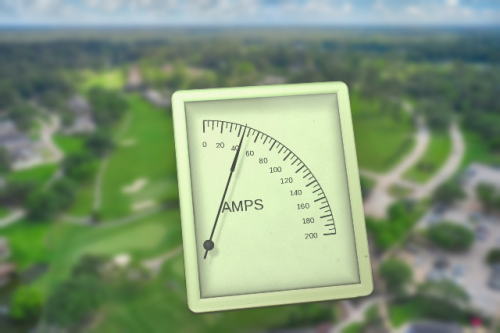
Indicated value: 45A
